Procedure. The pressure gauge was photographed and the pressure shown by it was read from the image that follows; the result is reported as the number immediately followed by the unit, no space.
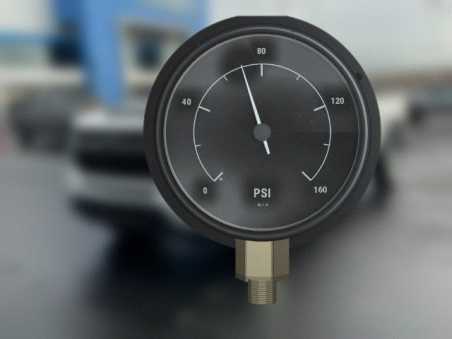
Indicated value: 70psi
